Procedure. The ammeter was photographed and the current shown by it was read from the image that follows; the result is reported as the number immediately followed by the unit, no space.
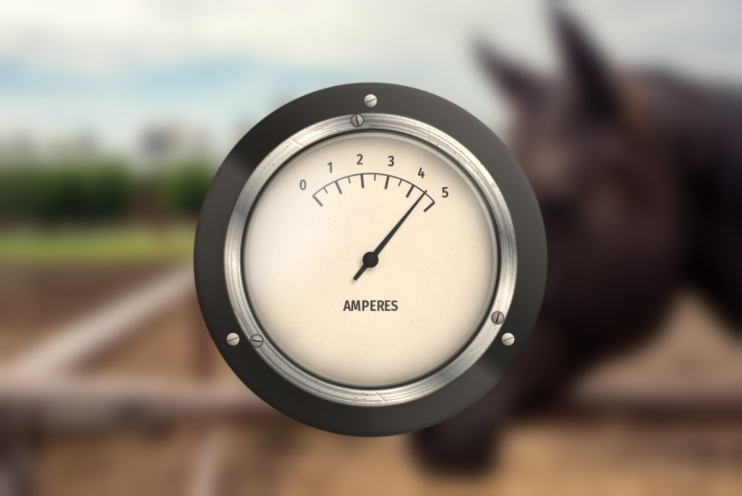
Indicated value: 4.5A
